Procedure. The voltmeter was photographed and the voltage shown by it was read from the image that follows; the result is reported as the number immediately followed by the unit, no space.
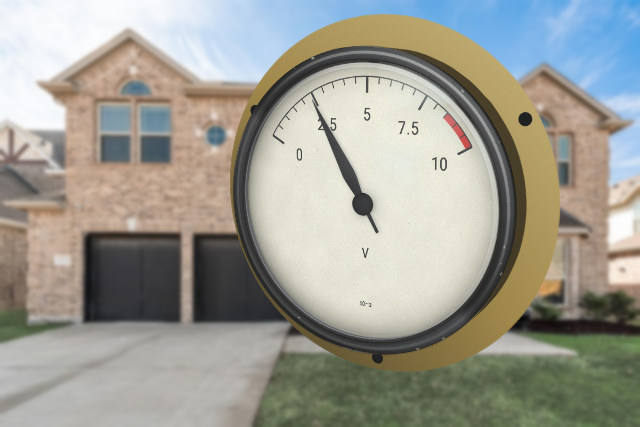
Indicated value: 2.5V
